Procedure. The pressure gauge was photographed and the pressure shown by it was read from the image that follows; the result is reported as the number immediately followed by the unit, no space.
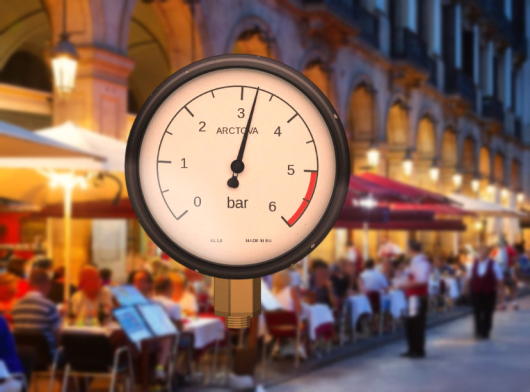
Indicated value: 3.25bar
